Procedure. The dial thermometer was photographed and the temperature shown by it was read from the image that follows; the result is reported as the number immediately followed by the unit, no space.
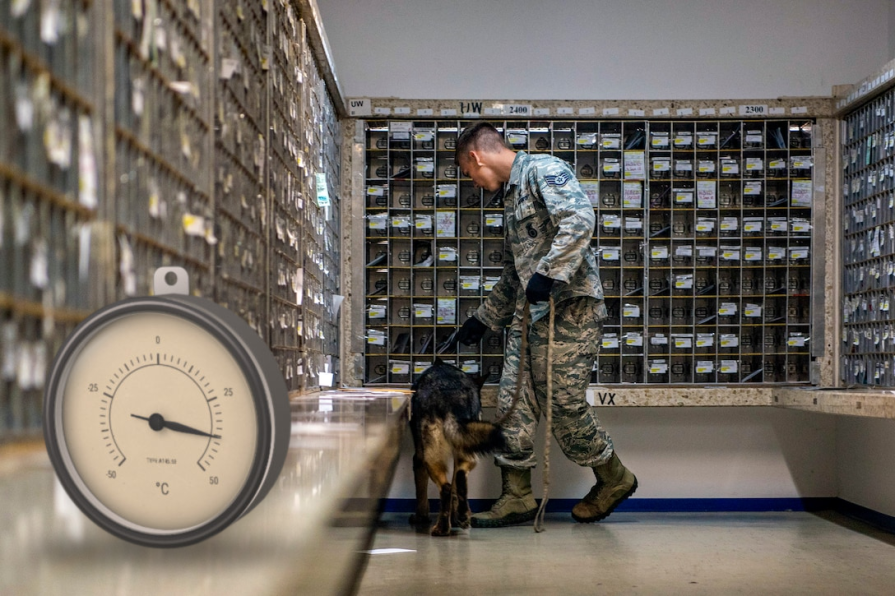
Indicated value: 37.5°C
